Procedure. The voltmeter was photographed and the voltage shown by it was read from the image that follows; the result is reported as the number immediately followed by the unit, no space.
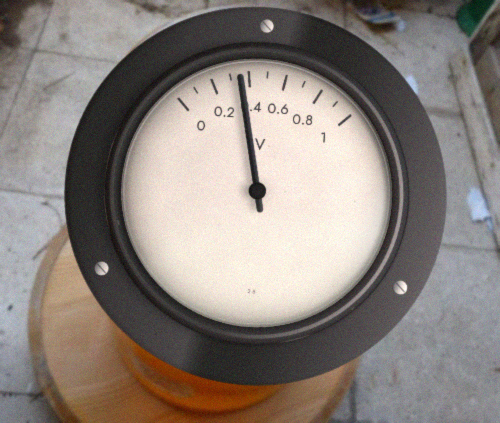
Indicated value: 0.35V
